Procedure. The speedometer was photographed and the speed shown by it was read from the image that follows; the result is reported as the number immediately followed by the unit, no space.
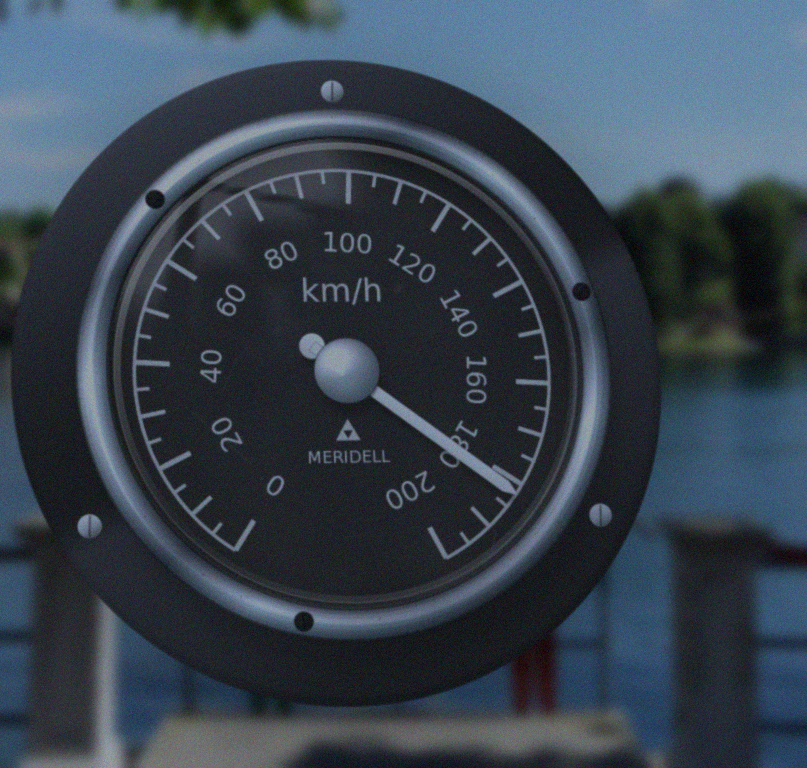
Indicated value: 182.5km/h
